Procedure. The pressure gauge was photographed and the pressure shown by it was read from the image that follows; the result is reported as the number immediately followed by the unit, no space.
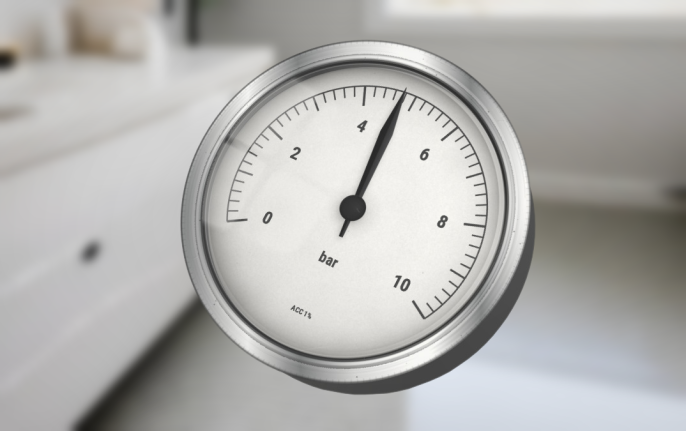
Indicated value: 4.8bar
